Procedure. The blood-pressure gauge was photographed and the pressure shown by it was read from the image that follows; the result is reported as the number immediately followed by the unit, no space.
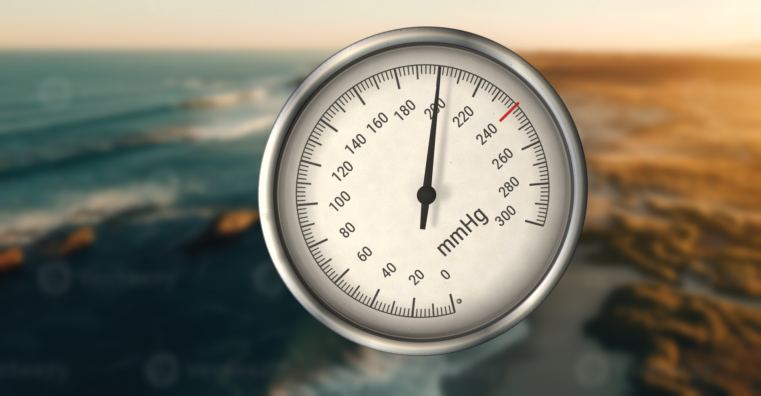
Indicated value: 200mmHg
